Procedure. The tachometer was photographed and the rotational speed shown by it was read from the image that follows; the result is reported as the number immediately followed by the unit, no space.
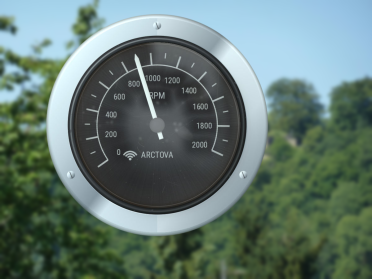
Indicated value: 900rpm
